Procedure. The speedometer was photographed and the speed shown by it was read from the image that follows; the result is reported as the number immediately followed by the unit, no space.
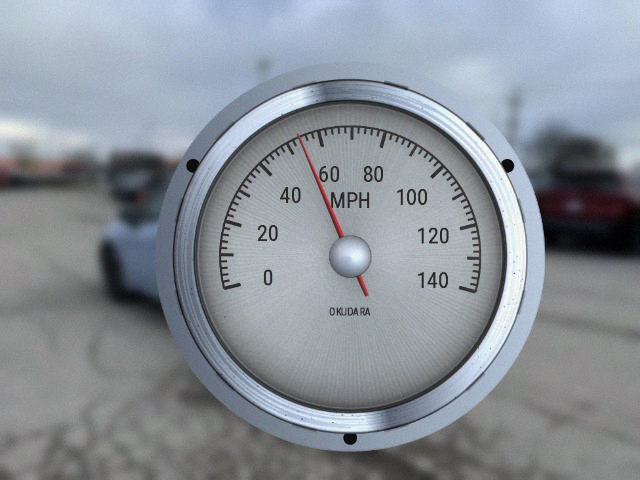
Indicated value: 54mph
